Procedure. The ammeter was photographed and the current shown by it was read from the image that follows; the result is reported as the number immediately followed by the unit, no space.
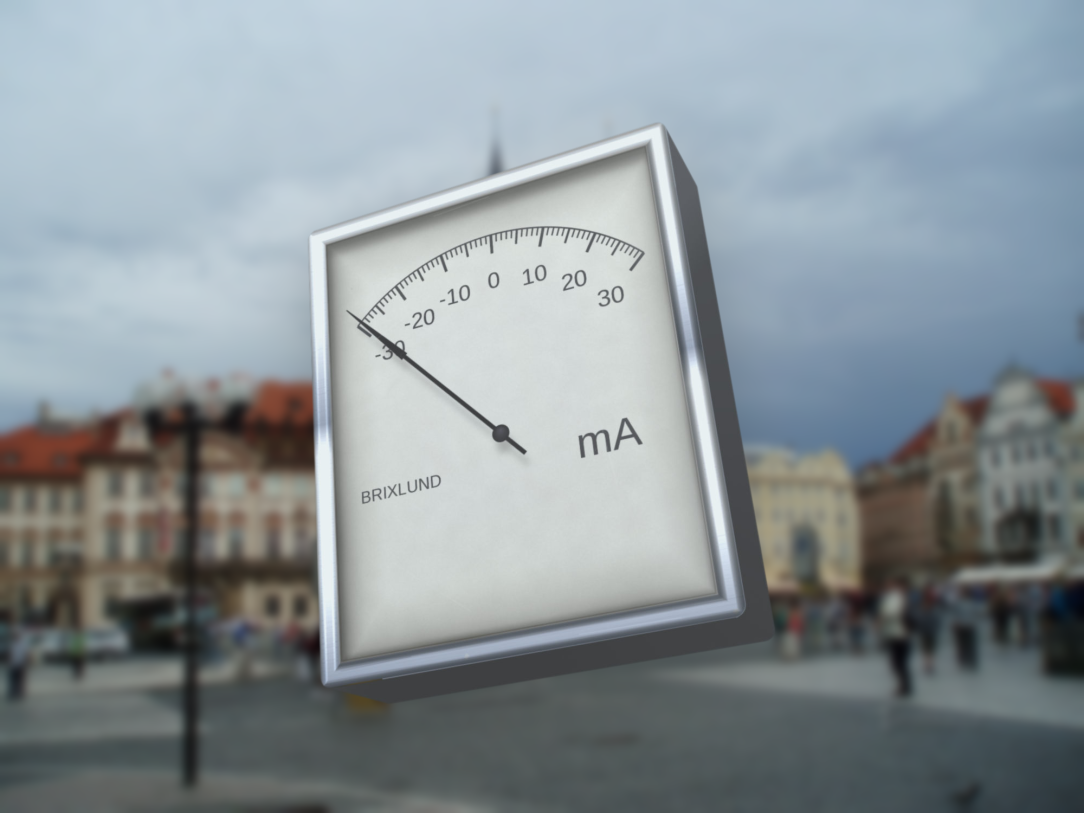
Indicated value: -29mA
